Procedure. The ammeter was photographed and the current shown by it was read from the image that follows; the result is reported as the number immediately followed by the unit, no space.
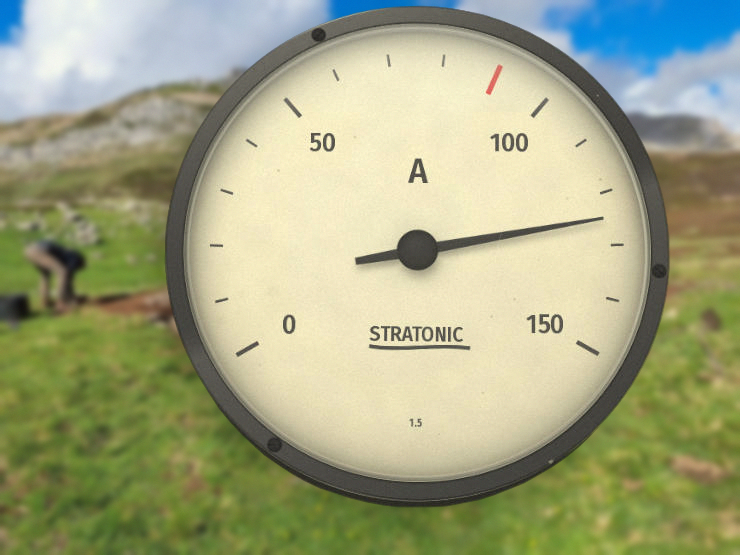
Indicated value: 125A
